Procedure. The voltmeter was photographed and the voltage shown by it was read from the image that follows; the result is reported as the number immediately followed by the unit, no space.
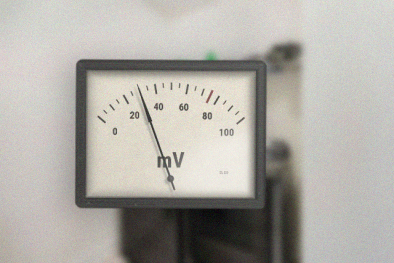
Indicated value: 30mV
